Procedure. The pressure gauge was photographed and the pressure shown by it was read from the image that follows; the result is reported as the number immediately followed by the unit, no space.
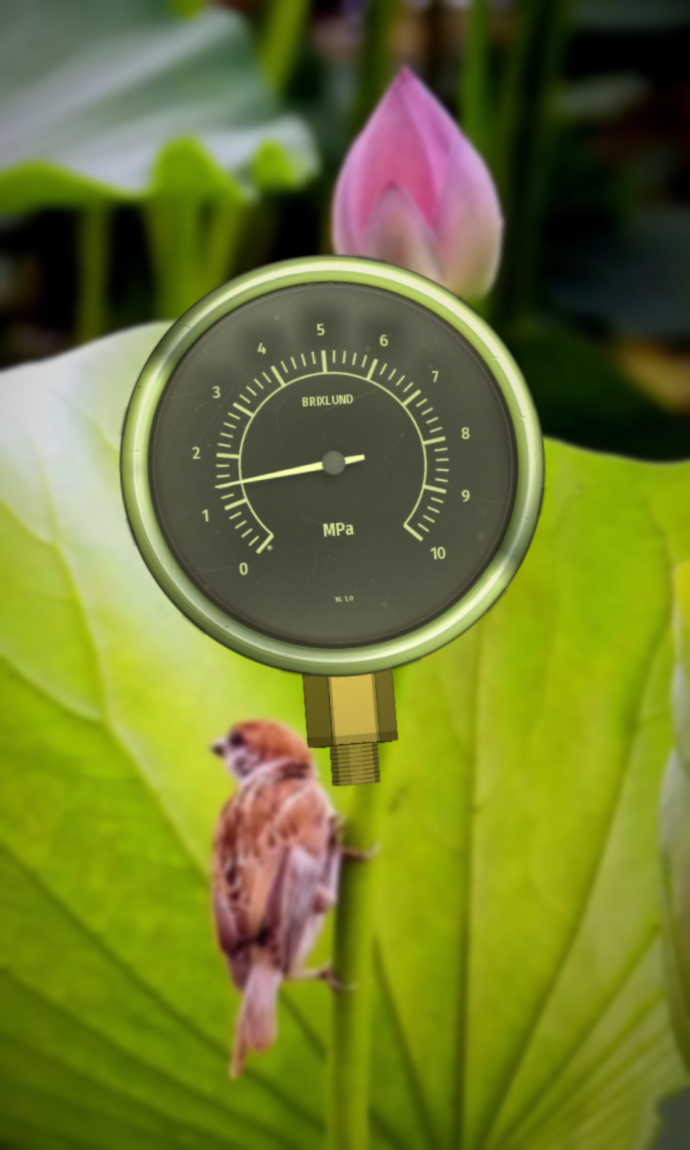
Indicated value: 1.4MPa
